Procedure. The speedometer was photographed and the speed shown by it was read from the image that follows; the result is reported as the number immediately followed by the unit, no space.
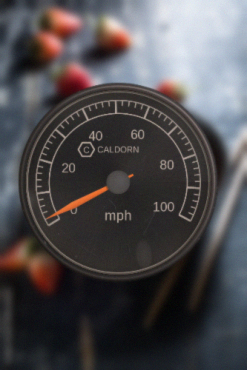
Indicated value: 2mph
